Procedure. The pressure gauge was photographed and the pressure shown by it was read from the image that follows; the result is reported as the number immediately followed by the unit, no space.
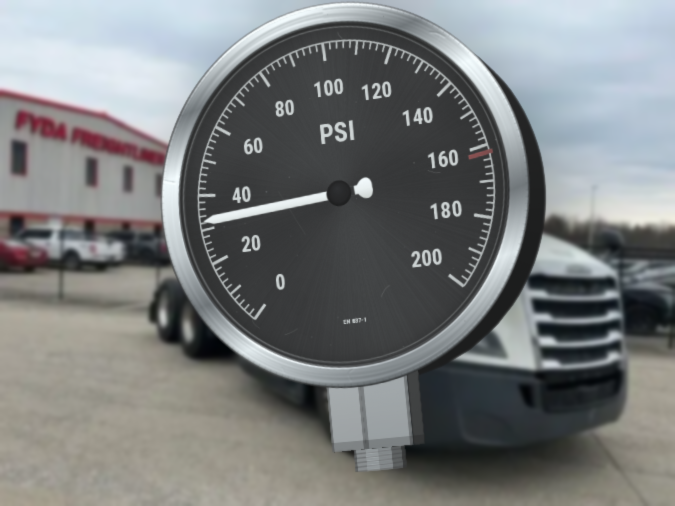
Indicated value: 32psi
